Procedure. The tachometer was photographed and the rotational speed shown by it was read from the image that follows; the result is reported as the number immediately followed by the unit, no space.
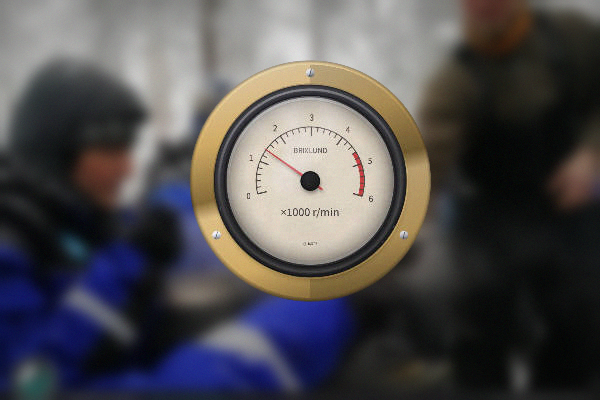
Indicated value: 1400rpm
